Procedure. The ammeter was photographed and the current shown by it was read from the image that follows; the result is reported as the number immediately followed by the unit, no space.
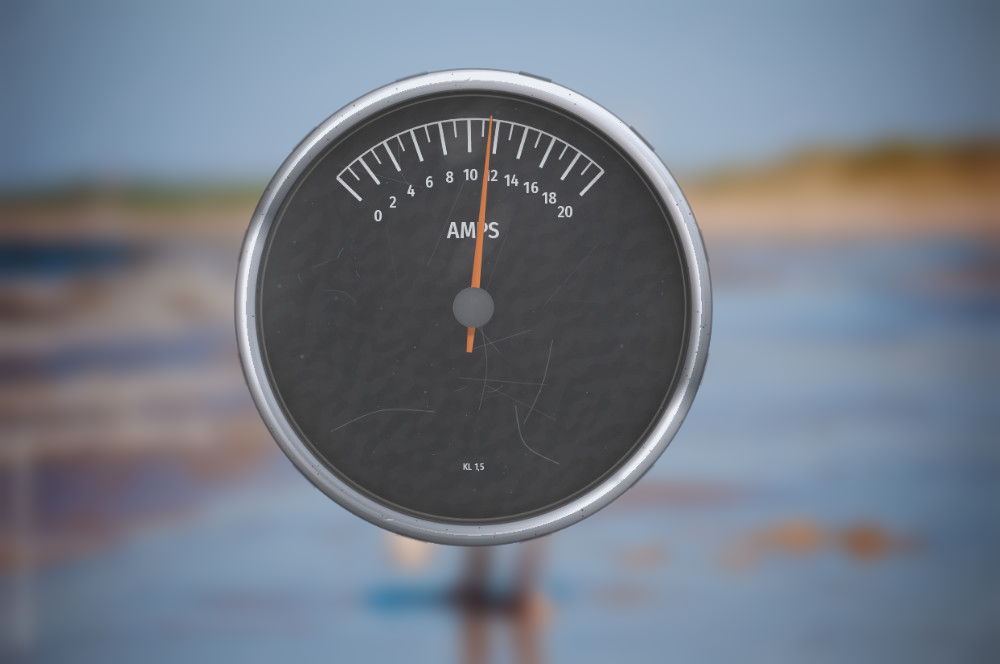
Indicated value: 11.5A
